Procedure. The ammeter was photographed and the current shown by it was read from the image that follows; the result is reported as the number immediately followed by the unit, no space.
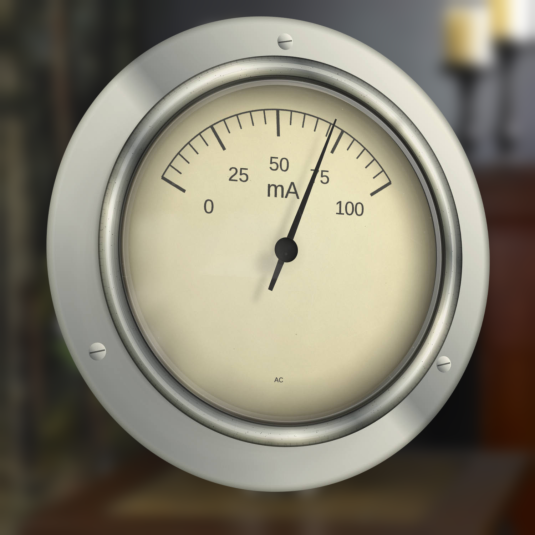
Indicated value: 70mA
